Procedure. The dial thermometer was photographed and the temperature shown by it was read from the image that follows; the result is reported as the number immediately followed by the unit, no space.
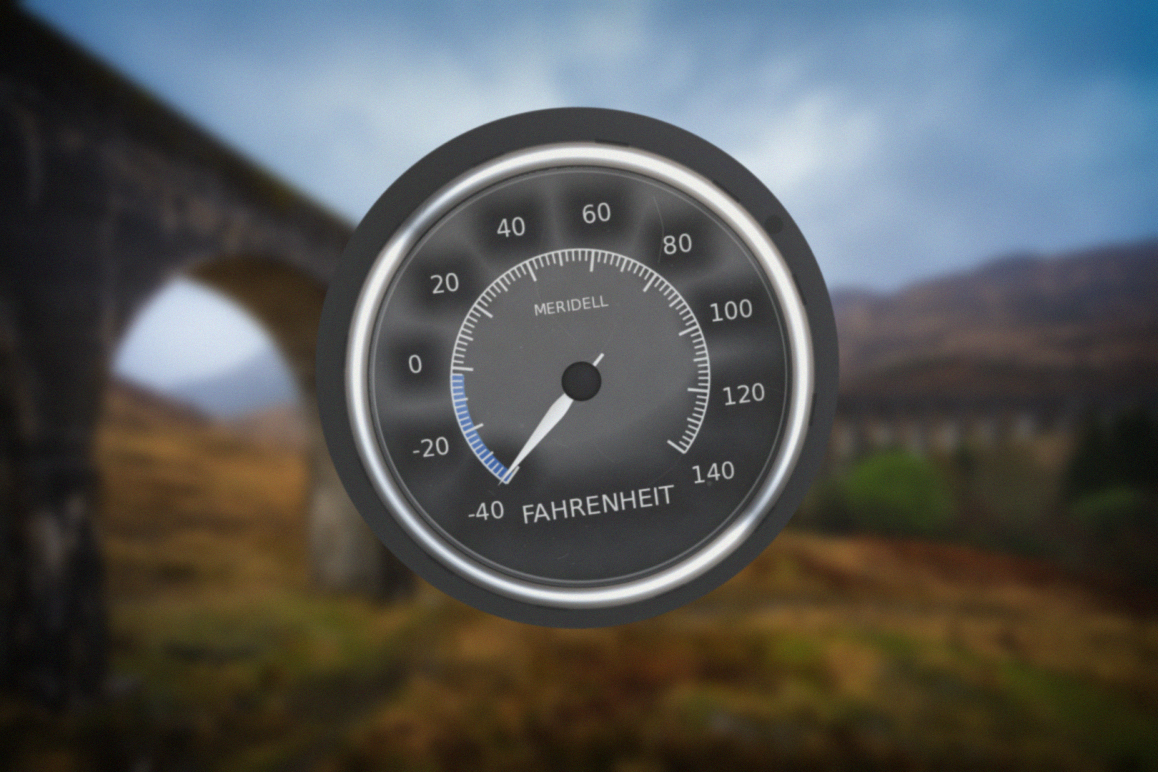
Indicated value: -38°F
